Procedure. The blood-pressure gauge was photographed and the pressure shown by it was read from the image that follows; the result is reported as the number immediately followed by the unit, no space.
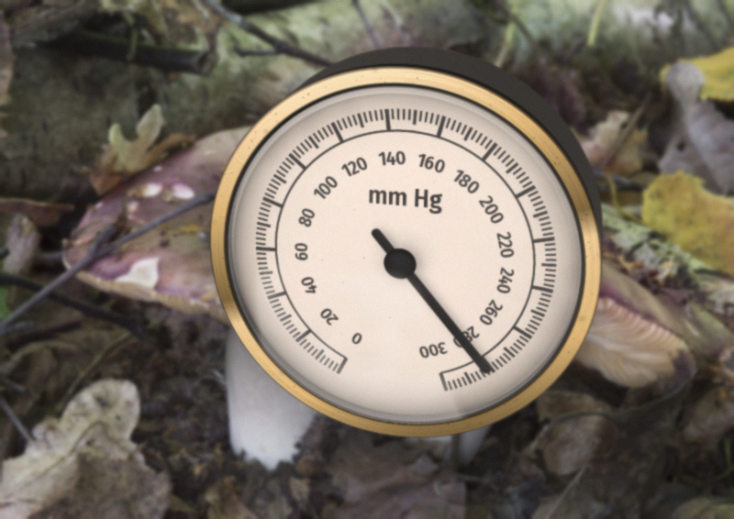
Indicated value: 280mmHg
